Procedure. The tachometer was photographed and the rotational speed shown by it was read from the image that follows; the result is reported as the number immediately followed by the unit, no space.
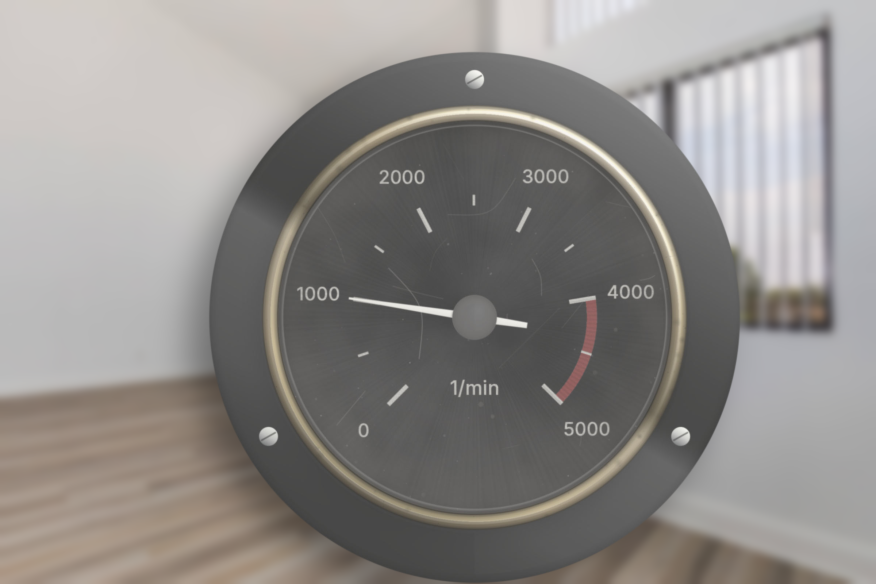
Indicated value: 1000rpm
